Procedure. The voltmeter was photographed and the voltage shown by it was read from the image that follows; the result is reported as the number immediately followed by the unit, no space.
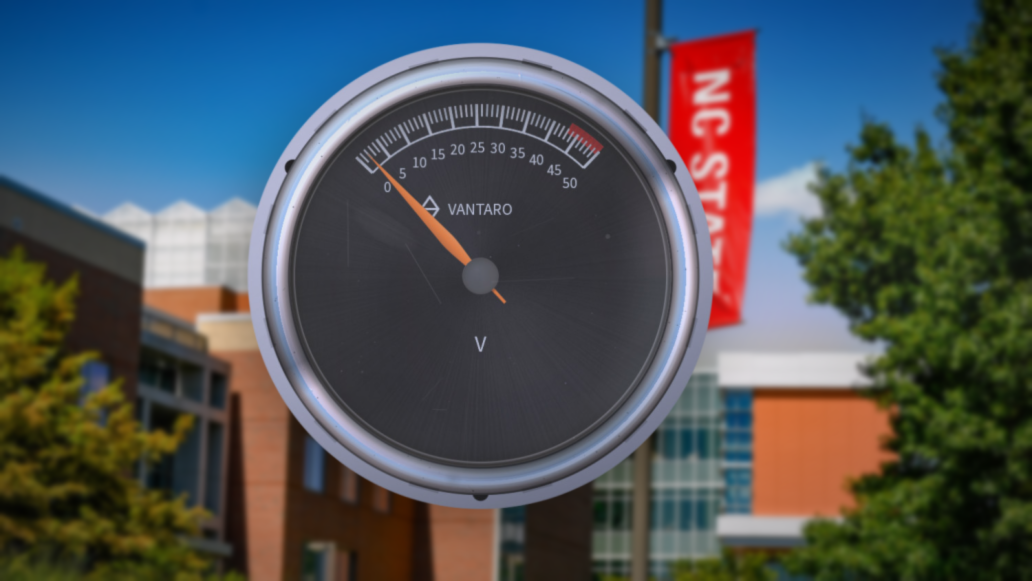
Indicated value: 2V
